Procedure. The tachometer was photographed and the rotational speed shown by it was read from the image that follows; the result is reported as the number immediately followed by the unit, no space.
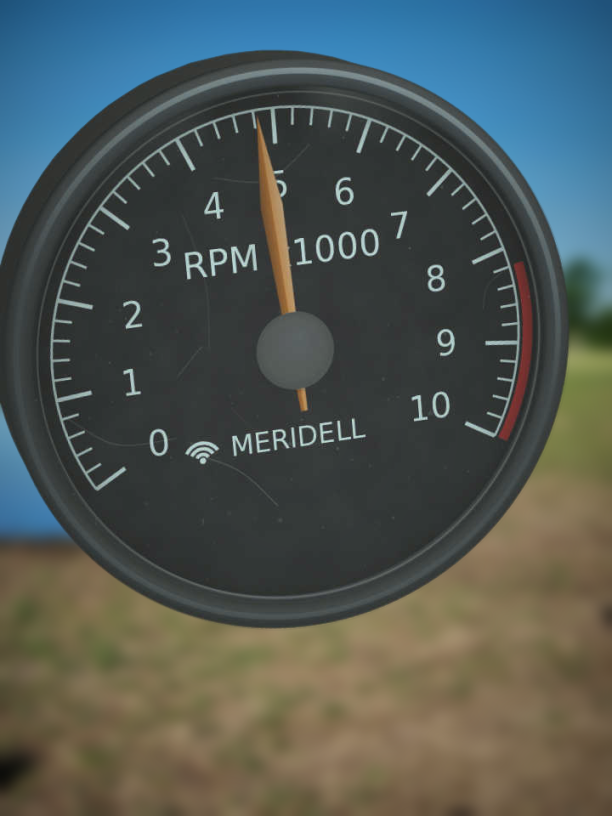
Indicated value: 4800rpm
